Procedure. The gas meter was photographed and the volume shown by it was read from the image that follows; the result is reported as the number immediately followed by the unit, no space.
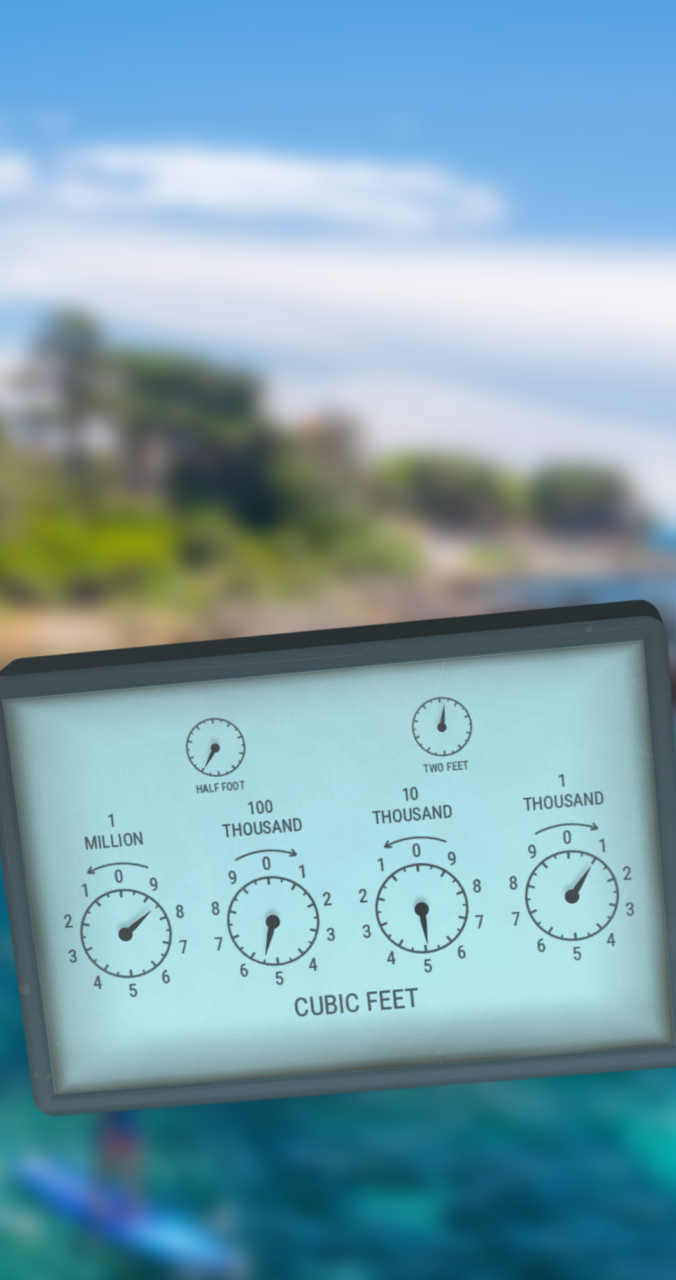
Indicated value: 855100ft³
